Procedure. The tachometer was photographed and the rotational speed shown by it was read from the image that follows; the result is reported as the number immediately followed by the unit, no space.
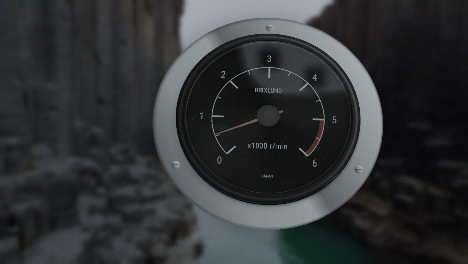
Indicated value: 500rpm
